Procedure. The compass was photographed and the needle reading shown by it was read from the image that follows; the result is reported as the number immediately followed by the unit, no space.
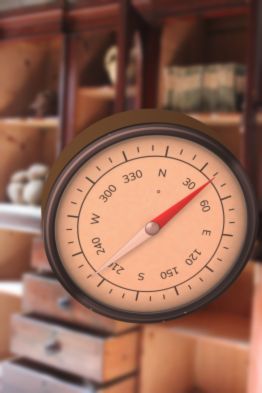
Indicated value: 40°
